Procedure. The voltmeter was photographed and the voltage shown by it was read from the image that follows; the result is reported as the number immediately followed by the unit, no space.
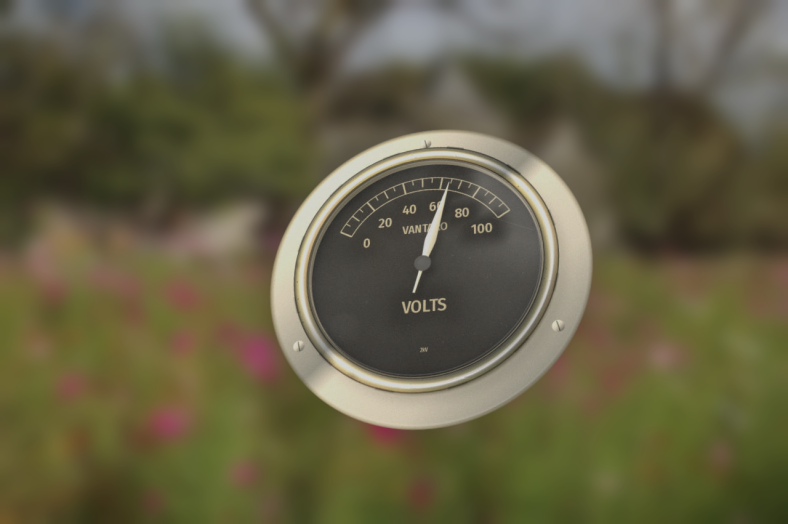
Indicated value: 65V
